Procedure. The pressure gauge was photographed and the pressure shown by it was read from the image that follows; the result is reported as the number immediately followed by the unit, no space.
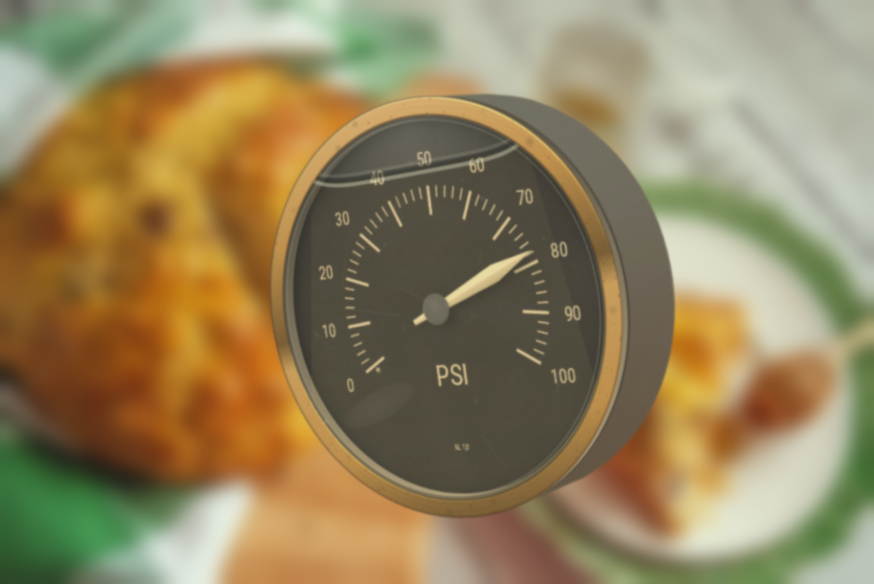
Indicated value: 78psi
